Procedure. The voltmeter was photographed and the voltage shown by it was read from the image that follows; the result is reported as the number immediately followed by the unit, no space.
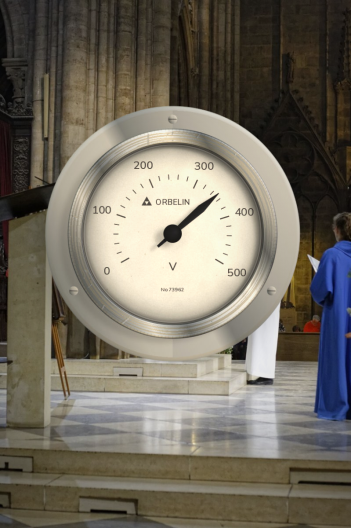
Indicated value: 350V
